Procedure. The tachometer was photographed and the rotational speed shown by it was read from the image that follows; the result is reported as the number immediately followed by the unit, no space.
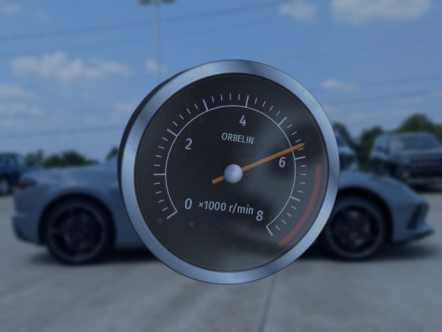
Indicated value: 5700rpm
